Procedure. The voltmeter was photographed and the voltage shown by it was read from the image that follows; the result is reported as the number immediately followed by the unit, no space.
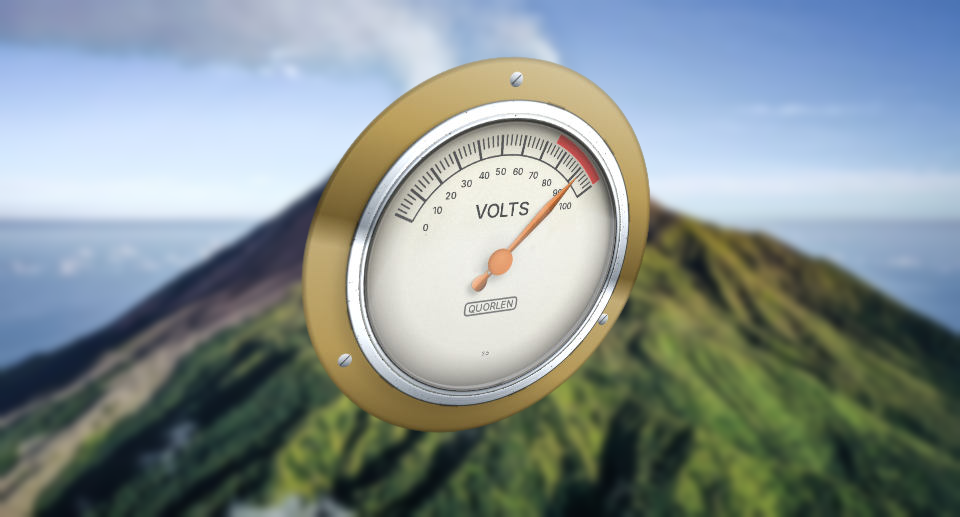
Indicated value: 90V
